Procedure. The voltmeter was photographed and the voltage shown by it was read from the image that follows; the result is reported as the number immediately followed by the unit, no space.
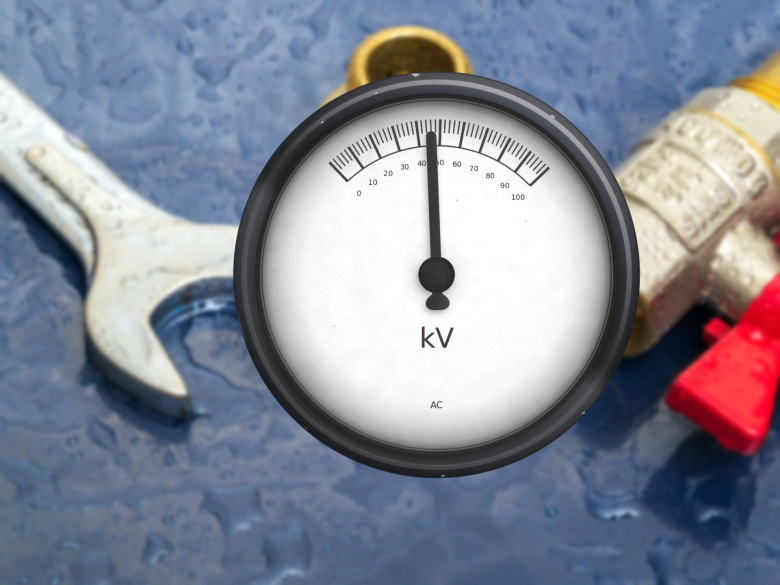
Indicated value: 46kV
